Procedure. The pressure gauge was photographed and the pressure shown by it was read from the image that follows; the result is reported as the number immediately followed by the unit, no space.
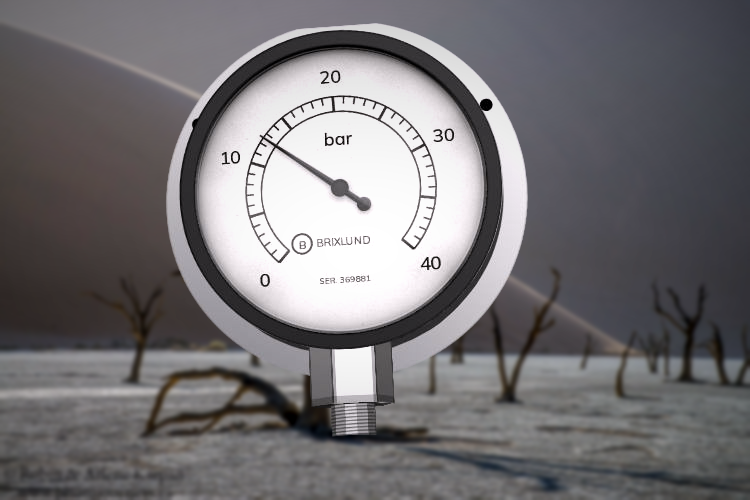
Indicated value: 12.5bar
